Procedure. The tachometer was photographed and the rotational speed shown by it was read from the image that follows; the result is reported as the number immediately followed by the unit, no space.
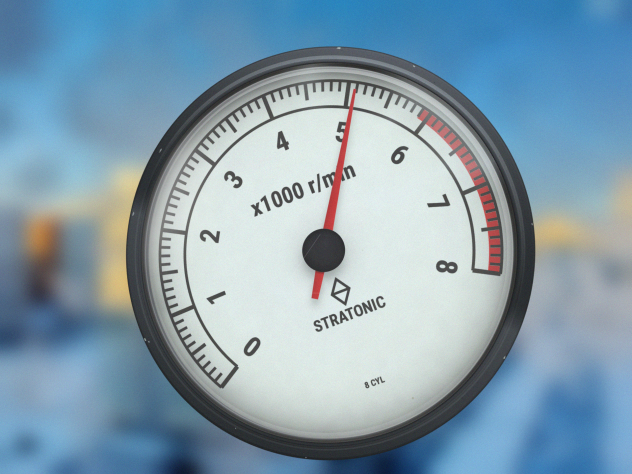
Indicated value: 5100rpm
